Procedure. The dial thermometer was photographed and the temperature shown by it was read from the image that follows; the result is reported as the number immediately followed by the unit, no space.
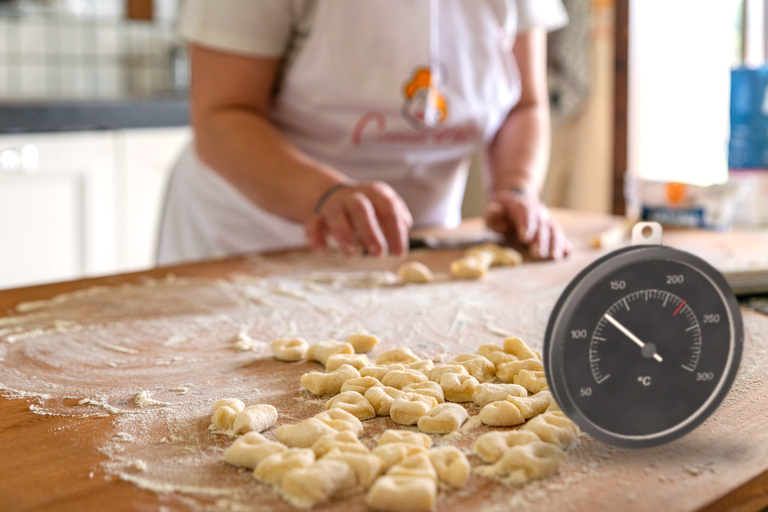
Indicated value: 125°C
